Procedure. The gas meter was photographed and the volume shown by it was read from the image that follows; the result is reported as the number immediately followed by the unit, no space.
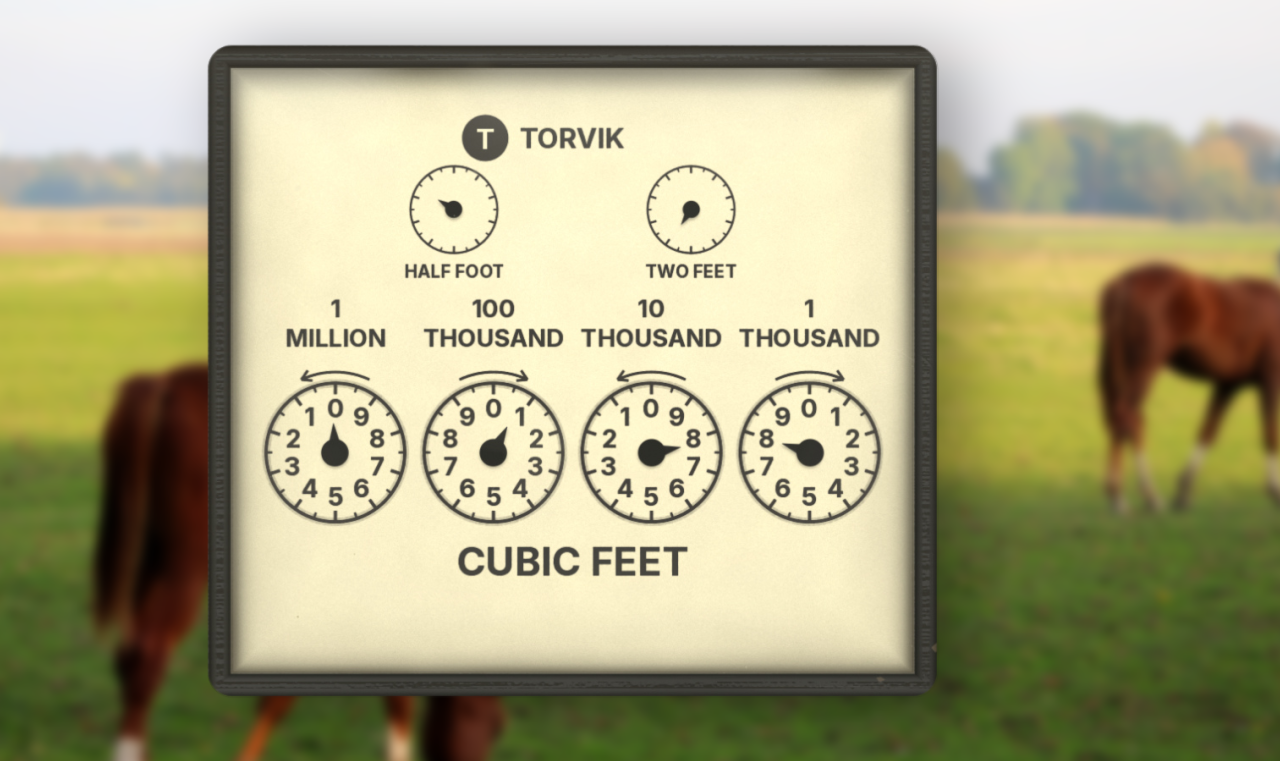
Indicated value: 7800ft³
